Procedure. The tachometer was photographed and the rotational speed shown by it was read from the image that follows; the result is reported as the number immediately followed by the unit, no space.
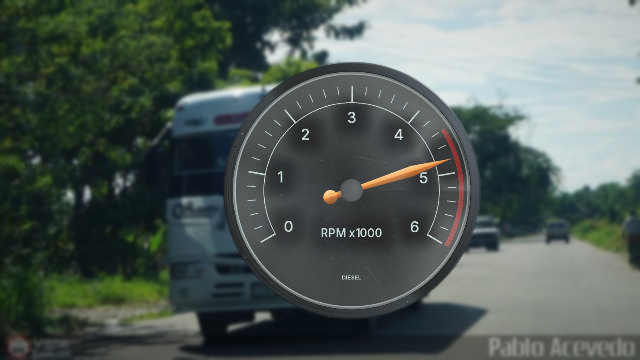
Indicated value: 4800rpm
